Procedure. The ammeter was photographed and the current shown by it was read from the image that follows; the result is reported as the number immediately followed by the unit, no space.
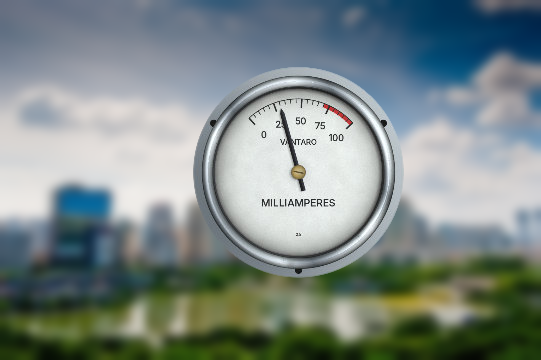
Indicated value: 30mA
